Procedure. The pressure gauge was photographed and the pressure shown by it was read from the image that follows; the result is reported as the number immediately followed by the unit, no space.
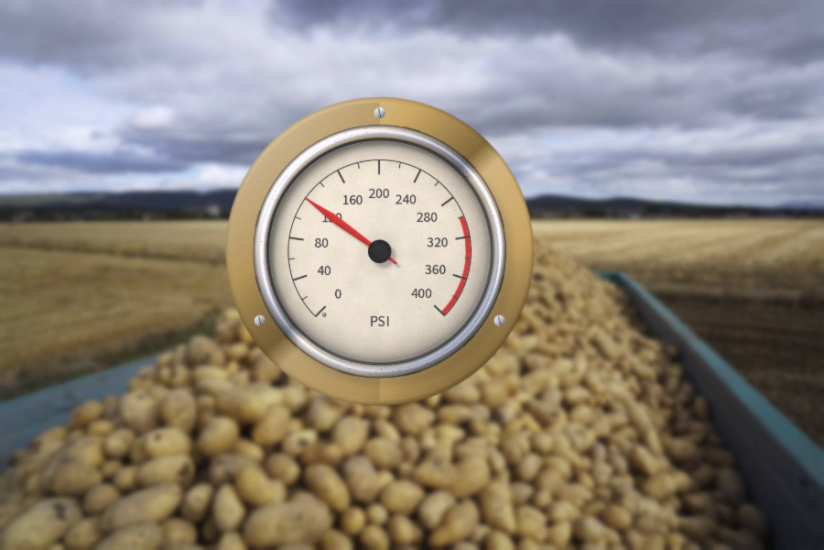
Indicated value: 120psi
